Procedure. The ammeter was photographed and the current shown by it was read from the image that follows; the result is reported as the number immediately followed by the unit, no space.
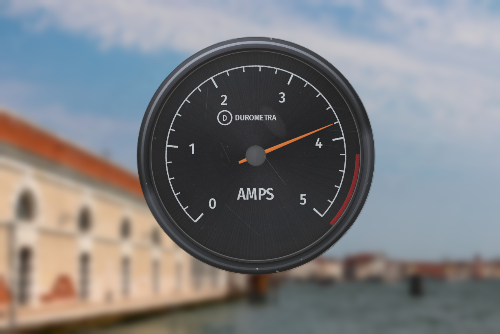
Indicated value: 3.8A
